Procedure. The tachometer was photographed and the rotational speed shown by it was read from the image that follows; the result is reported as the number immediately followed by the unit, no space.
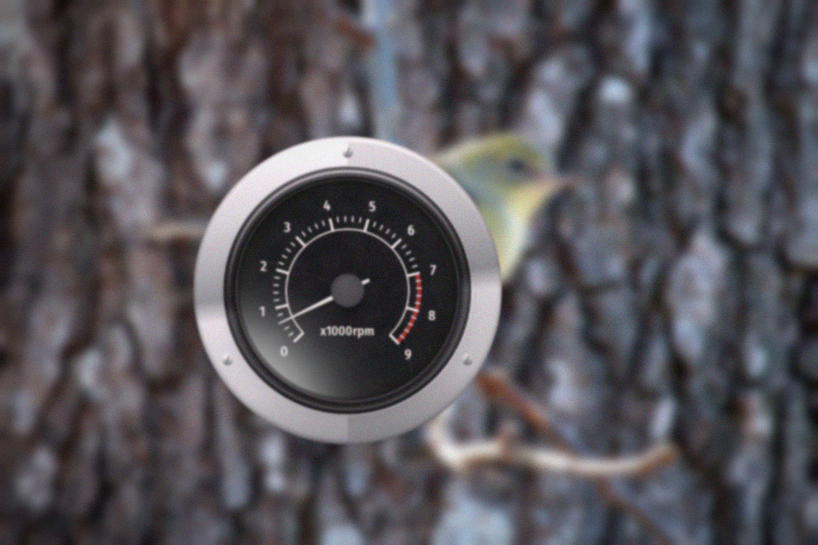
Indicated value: 600rpm
